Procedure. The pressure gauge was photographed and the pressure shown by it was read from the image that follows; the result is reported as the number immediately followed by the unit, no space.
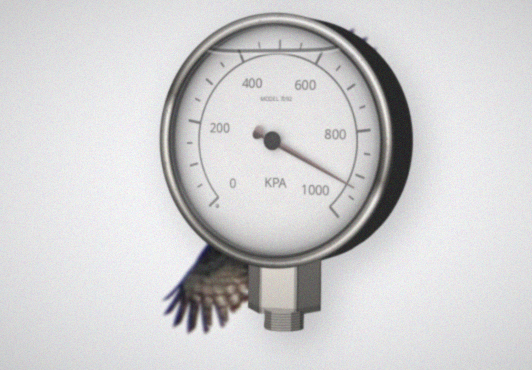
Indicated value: 925kPa
